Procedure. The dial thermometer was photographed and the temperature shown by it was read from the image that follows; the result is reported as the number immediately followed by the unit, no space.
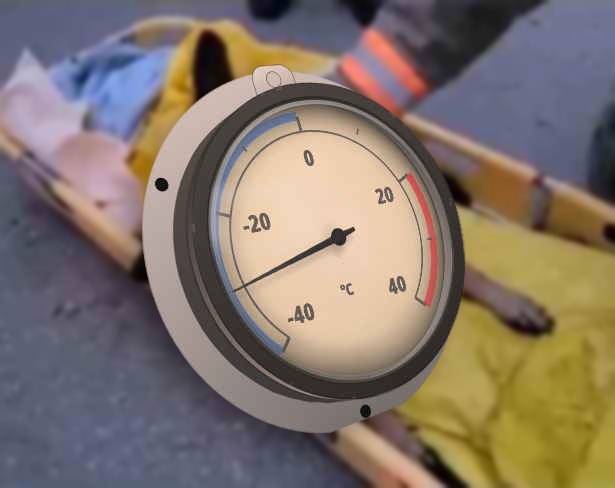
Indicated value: -30°C
